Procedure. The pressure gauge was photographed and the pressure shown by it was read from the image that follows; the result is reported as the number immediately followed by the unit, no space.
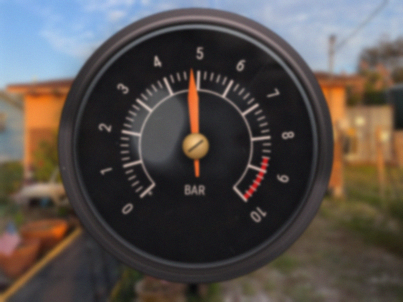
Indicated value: 4.8bar
